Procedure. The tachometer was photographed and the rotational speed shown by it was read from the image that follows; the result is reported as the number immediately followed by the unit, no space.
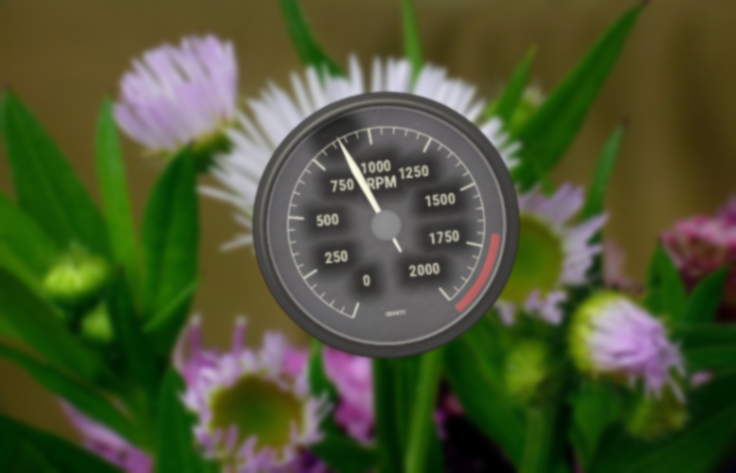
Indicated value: 875rpm
